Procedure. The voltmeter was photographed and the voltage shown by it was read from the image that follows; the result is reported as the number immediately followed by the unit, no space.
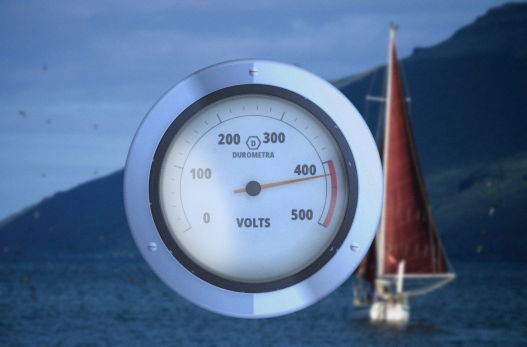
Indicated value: 420V
